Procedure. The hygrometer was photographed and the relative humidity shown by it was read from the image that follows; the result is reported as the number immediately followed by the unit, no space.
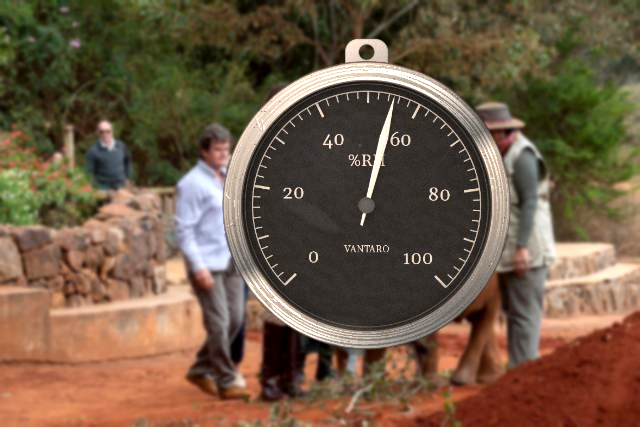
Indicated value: 55%
